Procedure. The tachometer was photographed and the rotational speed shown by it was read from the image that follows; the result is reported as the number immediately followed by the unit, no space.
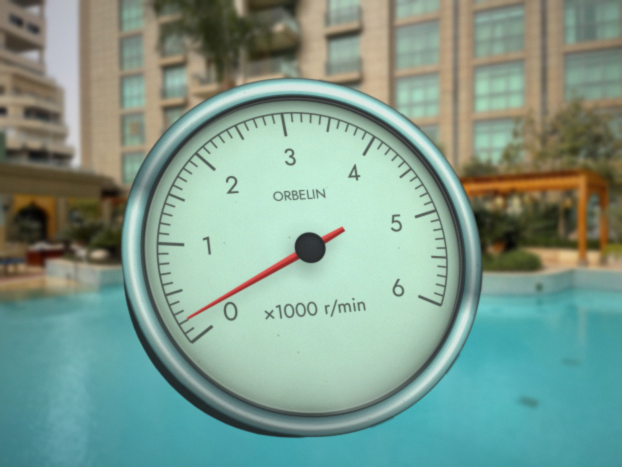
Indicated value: 200rpm
